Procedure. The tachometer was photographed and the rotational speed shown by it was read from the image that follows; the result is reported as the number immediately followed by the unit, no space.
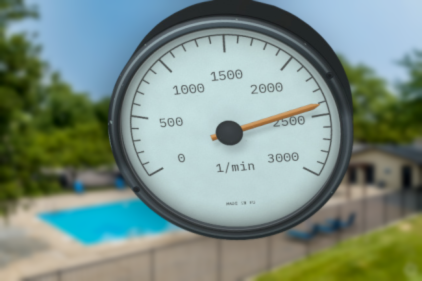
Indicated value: 2400rpm
